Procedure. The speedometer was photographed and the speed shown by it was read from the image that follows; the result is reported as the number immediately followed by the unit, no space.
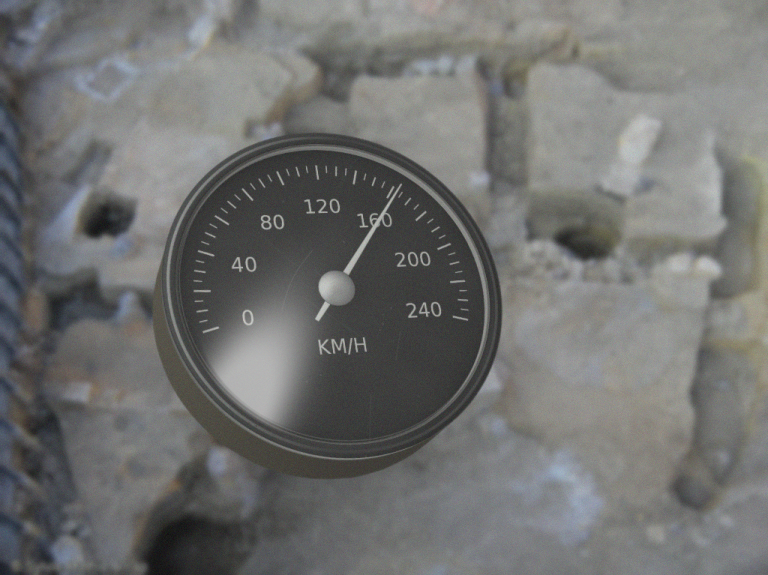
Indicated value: 162.5km/h
